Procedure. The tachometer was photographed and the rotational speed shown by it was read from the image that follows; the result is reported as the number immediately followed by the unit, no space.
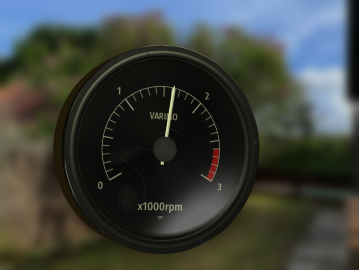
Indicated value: 1600rpm
